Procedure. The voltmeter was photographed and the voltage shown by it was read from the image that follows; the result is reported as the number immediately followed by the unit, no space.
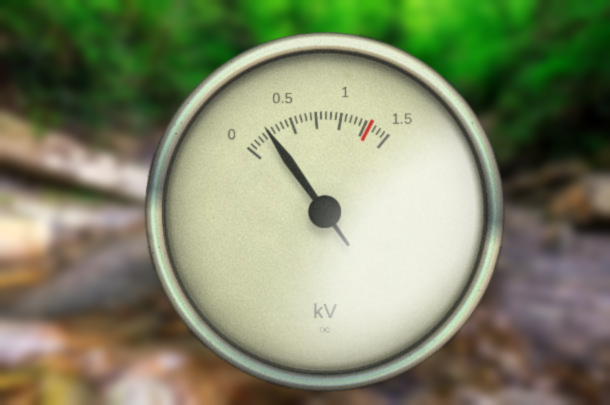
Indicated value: 0.25kV
